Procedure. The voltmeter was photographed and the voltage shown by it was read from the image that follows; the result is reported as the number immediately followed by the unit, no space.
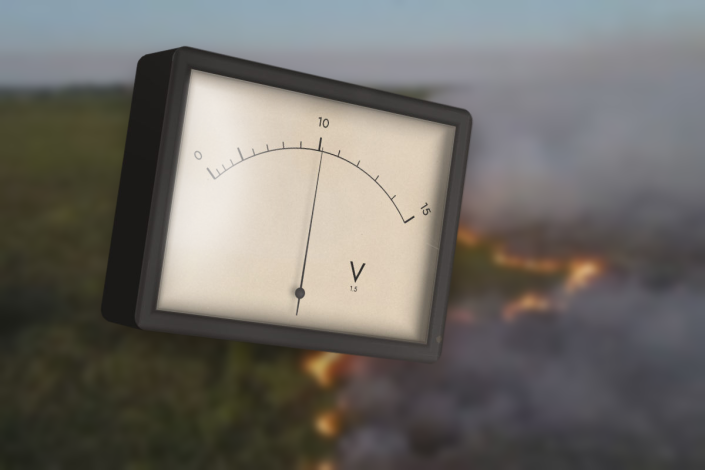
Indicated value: 10V
